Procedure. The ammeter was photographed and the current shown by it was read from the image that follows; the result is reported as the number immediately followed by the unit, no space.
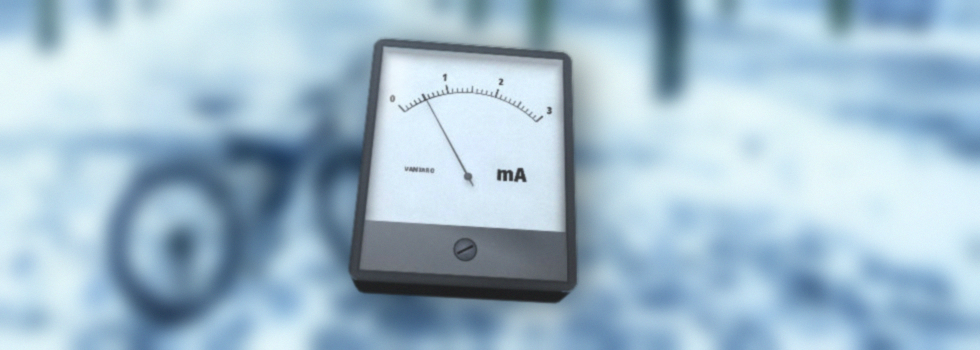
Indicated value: 0.5mA
